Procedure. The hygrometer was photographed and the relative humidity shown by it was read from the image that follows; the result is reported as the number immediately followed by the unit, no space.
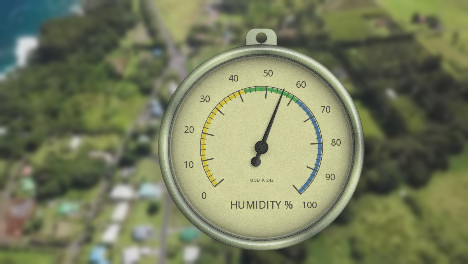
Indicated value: 56%
